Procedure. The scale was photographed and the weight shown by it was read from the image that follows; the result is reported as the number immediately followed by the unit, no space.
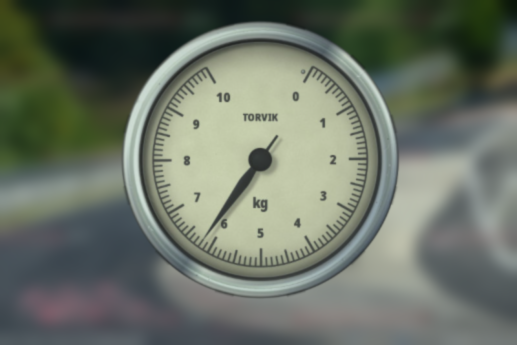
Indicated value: 6.2kg
